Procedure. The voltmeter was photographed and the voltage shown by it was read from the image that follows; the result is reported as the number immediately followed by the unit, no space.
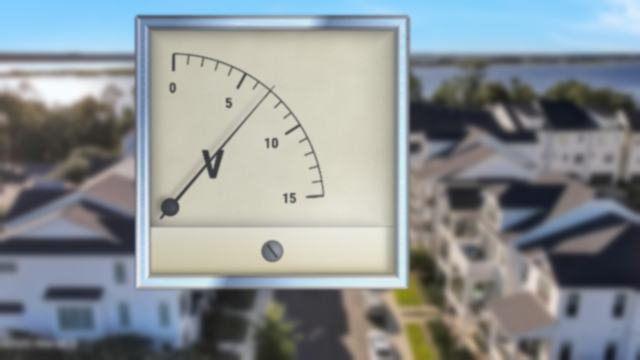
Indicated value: 7V
